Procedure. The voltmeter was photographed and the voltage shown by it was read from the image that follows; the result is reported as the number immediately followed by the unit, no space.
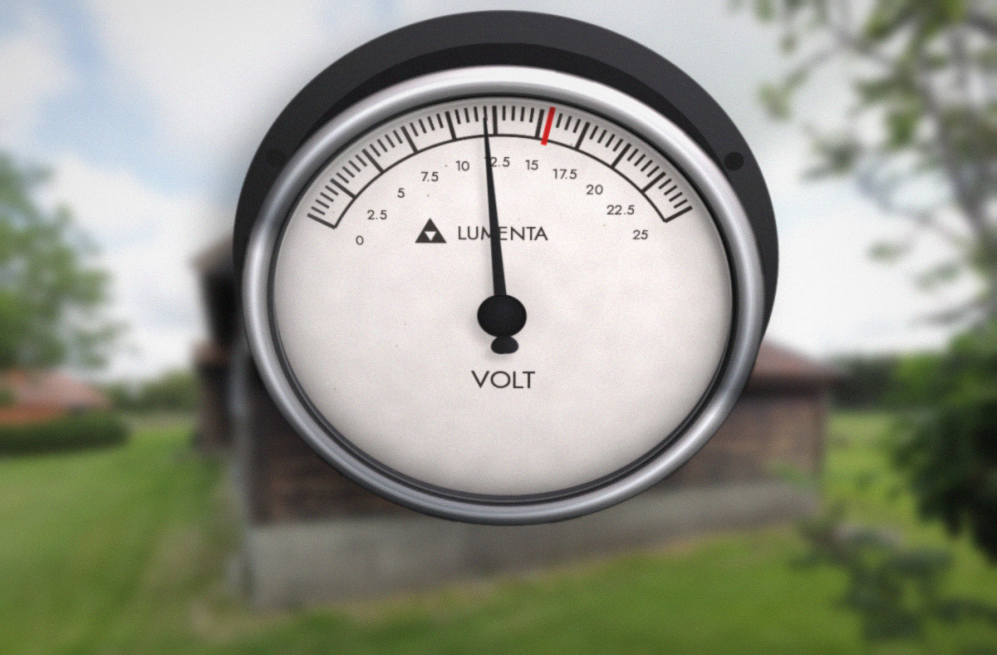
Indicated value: 12V
